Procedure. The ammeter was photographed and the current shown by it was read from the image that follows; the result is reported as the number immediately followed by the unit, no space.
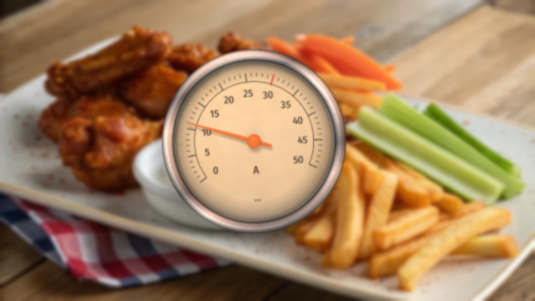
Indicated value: 11A
